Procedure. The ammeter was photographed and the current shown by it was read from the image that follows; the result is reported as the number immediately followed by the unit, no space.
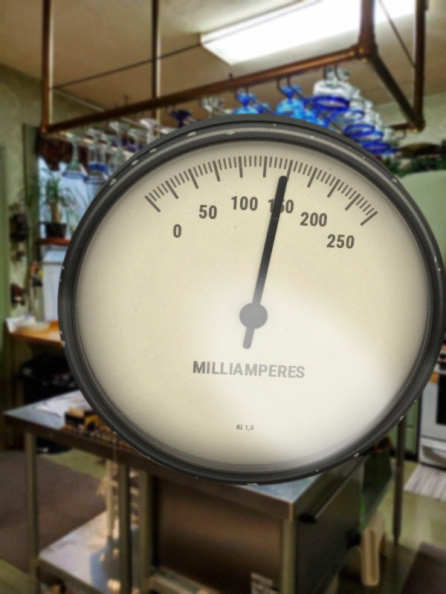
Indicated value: 145mA
